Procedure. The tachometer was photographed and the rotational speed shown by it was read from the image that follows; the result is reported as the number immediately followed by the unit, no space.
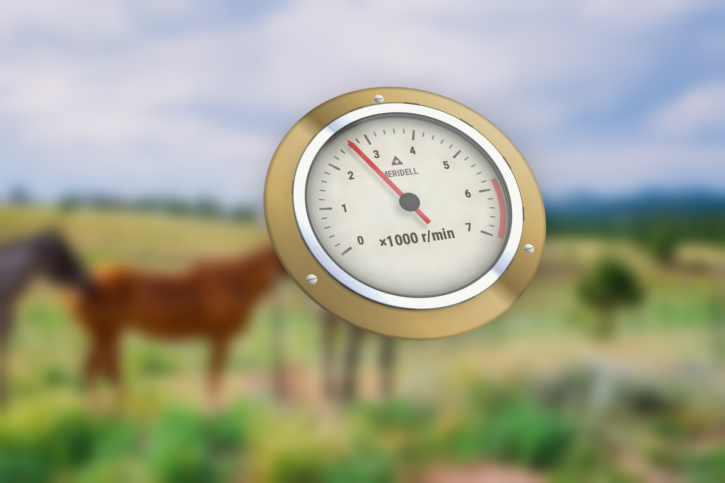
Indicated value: 2600rpm
